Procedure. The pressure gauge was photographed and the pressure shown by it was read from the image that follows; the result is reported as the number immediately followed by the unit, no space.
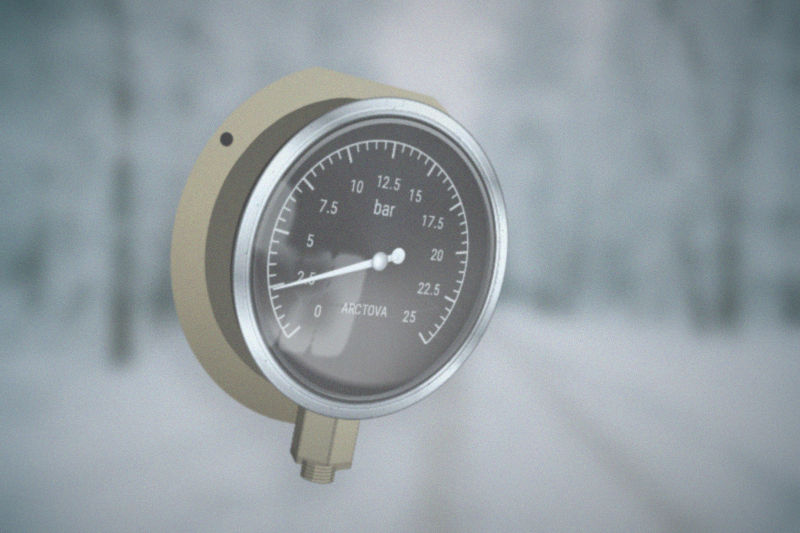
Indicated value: 2.5bar
